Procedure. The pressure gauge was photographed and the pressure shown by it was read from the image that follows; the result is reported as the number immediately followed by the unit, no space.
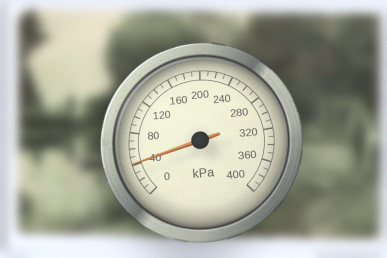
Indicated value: 40kPa
